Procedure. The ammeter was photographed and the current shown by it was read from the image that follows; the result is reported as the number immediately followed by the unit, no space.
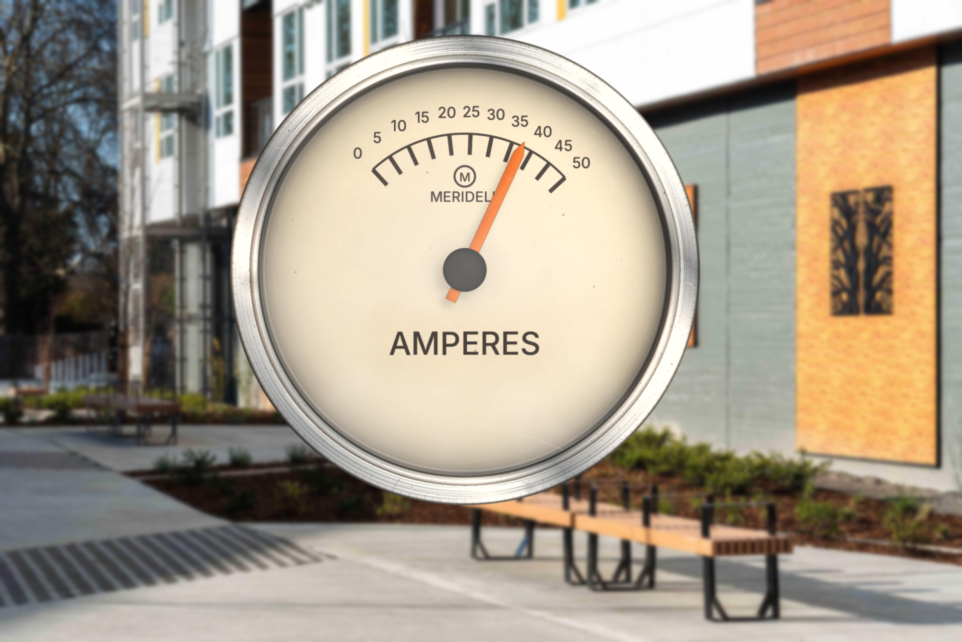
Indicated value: 37.5A
